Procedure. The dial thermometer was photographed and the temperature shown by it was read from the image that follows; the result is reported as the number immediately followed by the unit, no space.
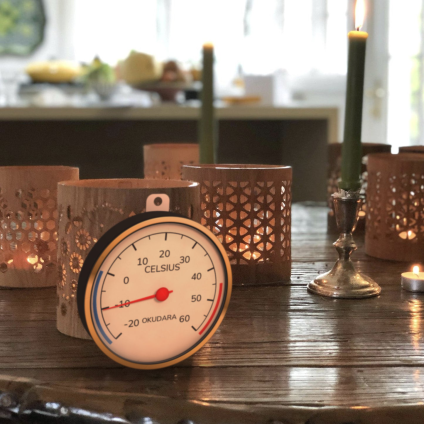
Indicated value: -10°C
